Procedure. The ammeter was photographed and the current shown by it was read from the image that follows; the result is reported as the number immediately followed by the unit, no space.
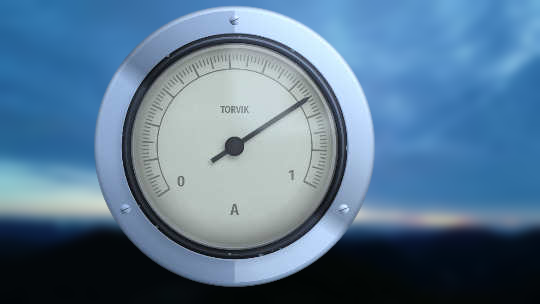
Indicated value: 0.75A
